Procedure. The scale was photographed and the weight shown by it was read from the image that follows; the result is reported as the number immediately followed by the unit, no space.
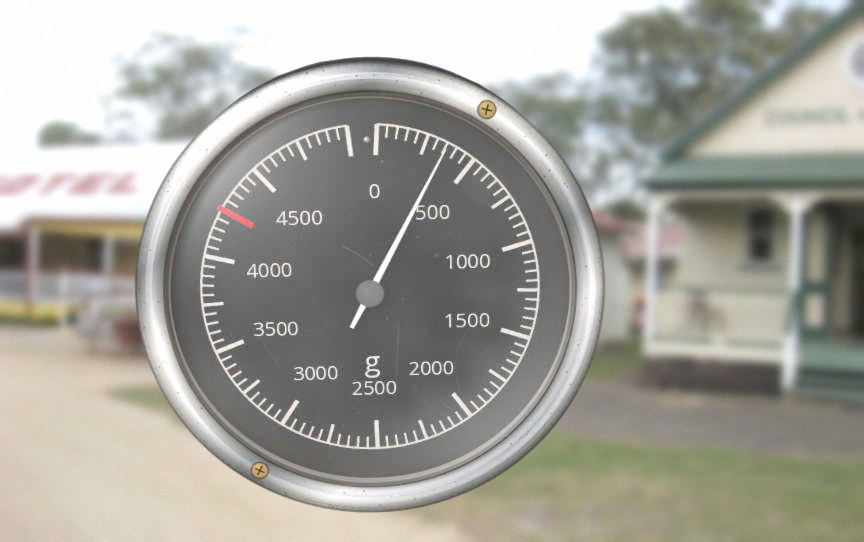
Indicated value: 350g
